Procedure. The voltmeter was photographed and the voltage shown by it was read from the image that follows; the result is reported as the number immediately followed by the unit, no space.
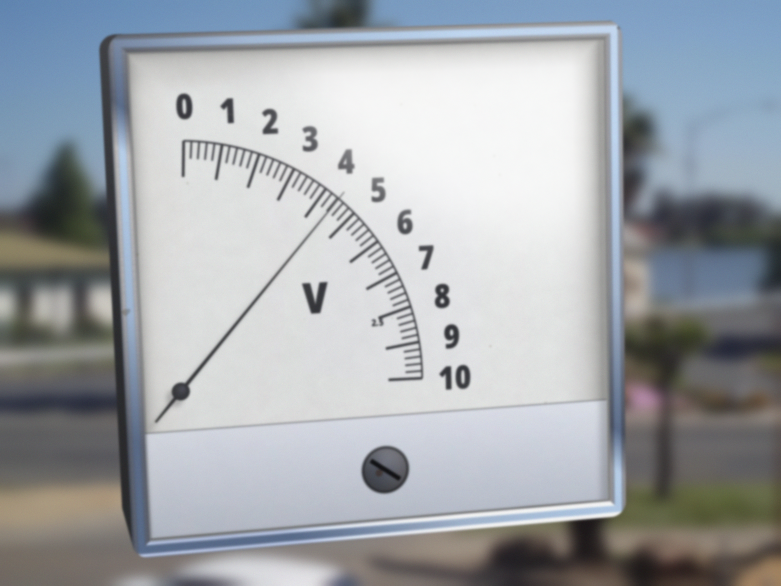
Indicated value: 4.4V
